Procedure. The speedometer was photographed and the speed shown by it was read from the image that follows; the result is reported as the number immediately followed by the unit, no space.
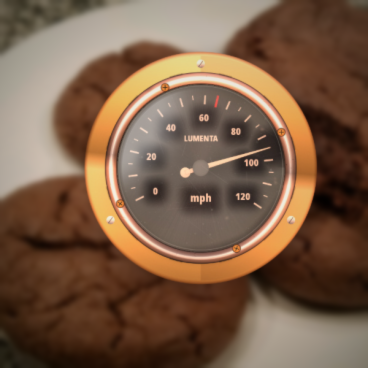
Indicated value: 95mph
